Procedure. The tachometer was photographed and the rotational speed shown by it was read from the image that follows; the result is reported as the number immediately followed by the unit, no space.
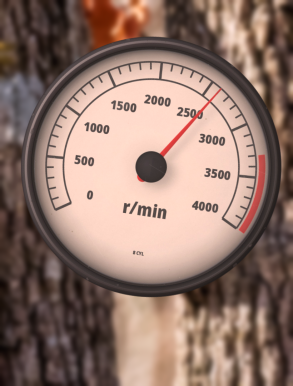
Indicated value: 2600rpm
